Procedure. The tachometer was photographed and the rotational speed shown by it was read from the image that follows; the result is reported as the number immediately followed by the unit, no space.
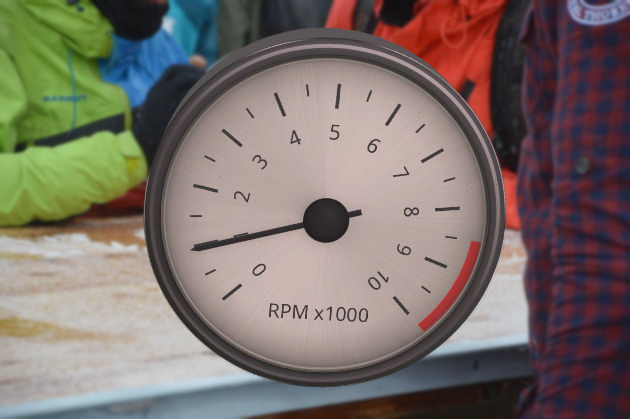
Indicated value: 1000rpm
